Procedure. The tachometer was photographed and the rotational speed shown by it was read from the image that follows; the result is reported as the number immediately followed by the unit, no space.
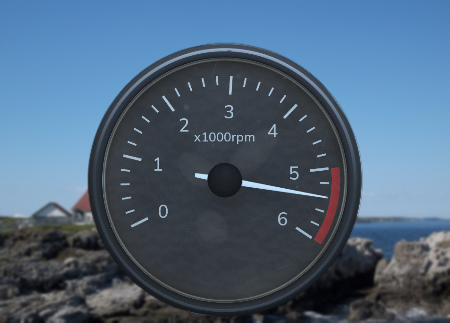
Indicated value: 5400rpm
